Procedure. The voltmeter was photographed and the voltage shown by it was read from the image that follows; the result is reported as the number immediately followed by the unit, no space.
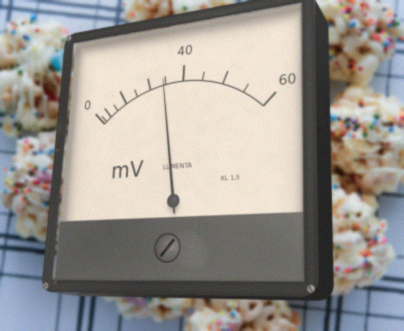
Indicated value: 35mV
